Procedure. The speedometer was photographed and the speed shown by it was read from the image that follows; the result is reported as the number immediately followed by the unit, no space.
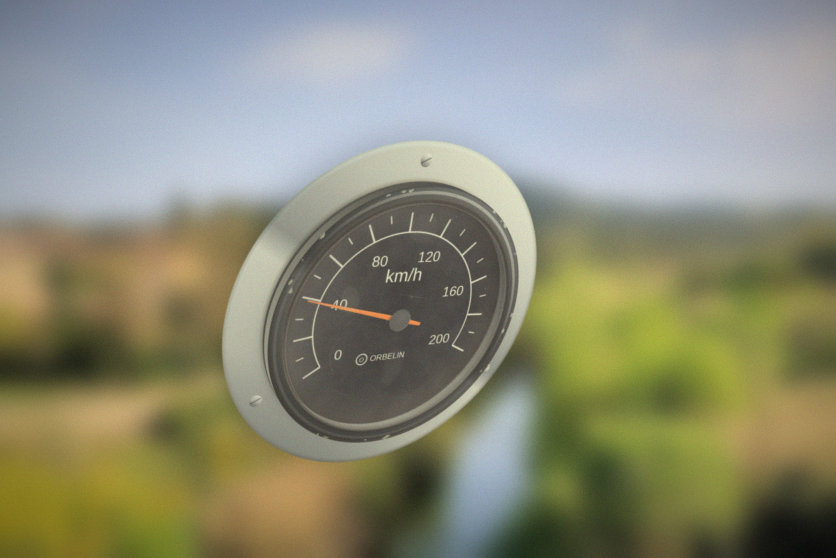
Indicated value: 40km/h
